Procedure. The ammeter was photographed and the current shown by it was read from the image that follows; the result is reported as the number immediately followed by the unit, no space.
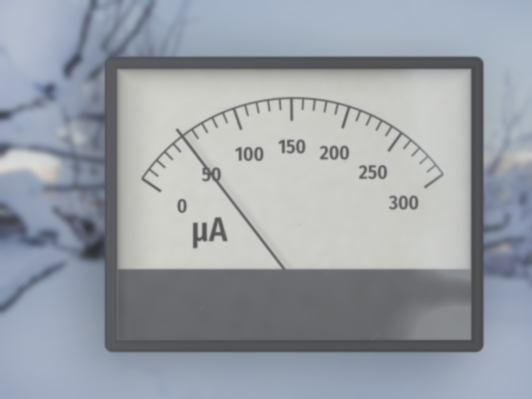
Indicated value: 50µA
